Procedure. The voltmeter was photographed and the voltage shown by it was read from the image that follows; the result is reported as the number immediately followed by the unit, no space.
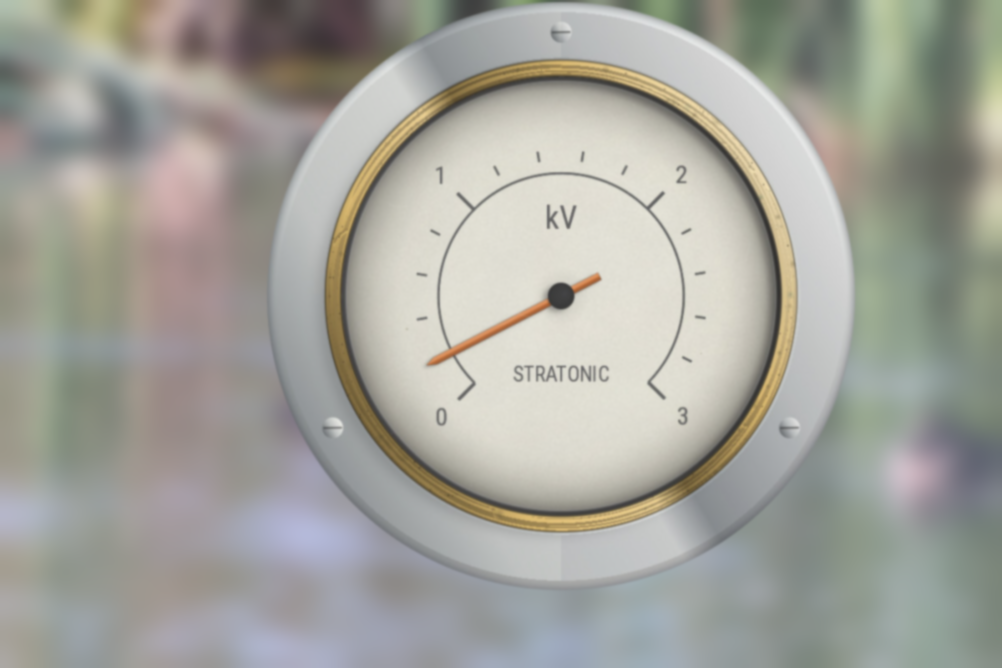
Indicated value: 0.2kV
